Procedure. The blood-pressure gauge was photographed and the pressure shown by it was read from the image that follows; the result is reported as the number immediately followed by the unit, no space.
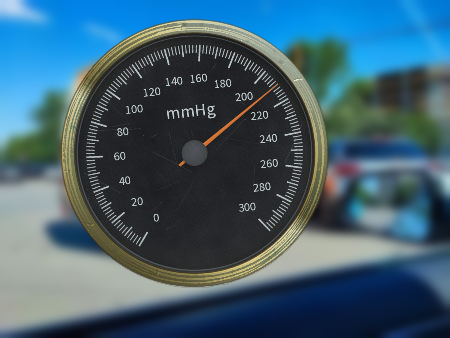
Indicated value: 210mmHg
